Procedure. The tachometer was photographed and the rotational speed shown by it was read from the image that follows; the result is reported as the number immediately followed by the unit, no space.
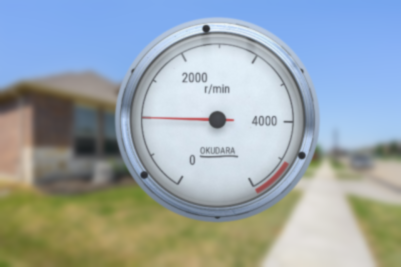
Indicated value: 1000rpm
